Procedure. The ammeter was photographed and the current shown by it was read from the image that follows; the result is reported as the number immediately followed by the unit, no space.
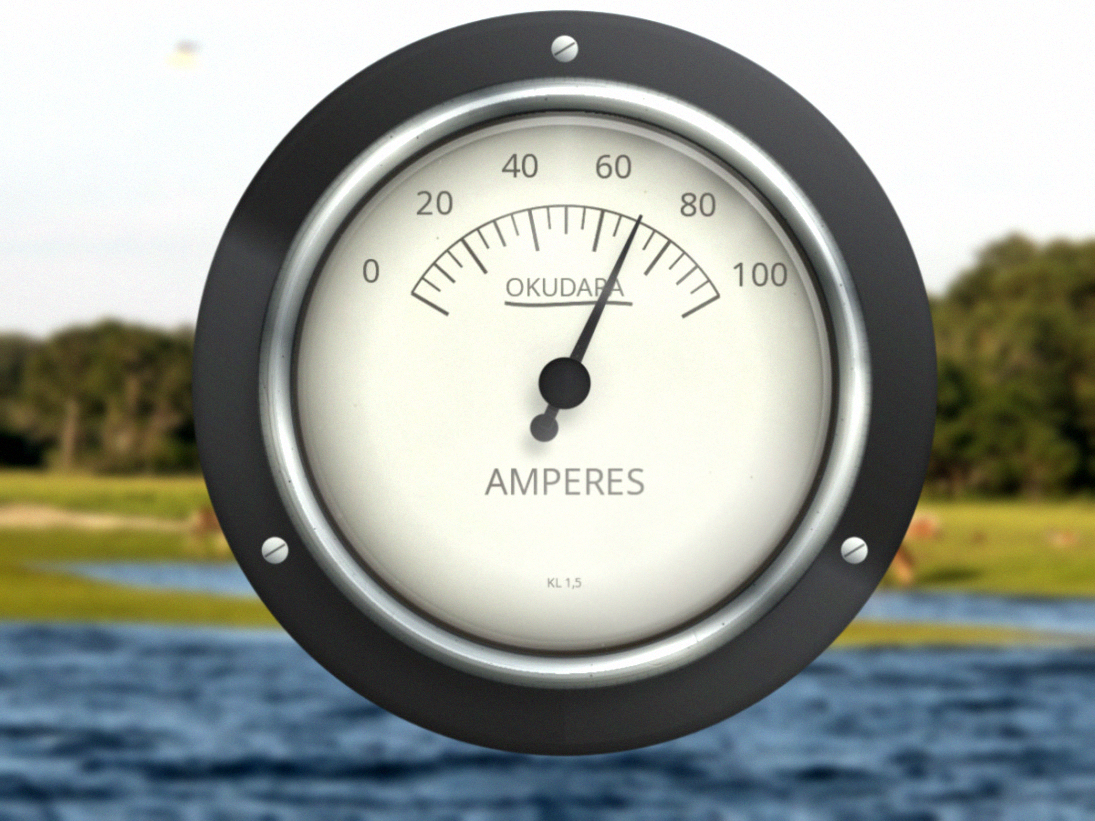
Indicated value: 70A
